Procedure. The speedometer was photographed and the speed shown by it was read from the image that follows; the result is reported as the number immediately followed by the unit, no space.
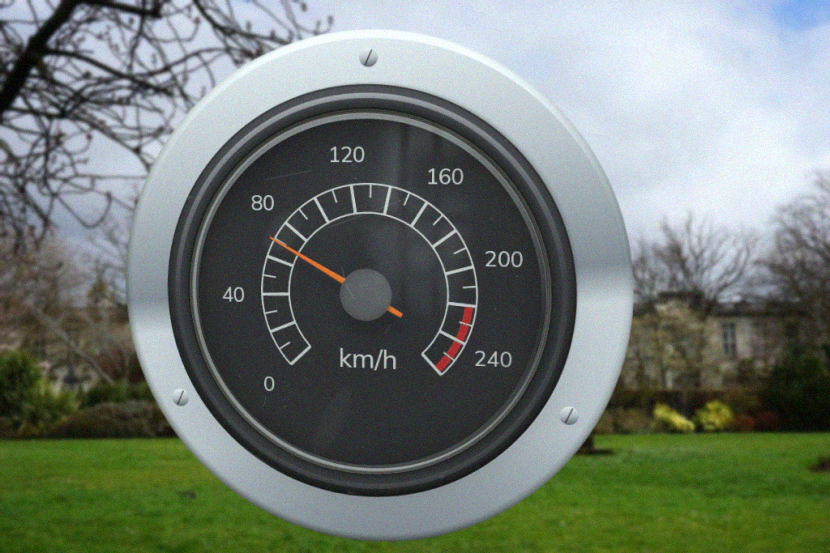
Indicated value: 70km/h
